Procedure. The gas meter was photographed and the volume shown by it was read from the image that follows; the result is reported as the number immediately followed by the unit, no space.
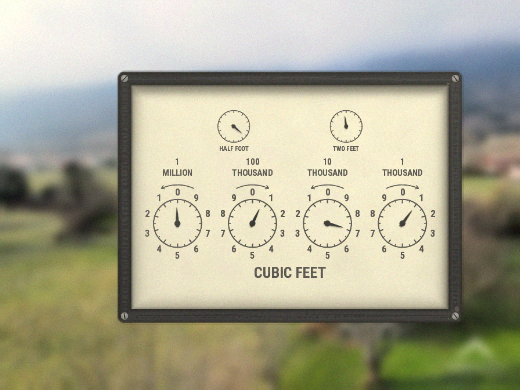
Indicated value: 7100ft³
